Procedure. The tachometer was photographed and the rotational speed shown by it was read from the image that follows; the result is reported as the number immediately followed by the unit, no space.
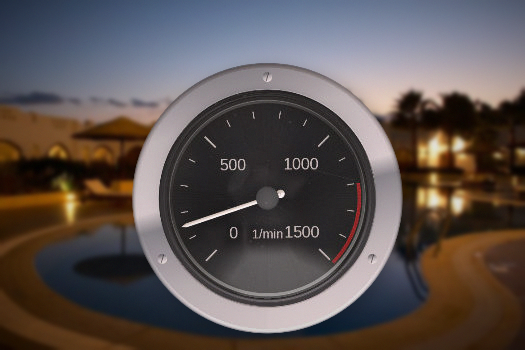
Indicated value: 150rpm
